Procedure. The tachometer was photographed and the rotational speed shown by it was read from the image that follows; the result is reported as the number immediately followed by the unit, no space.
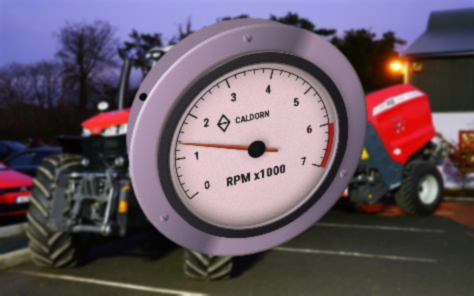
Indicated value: 1400rpm
